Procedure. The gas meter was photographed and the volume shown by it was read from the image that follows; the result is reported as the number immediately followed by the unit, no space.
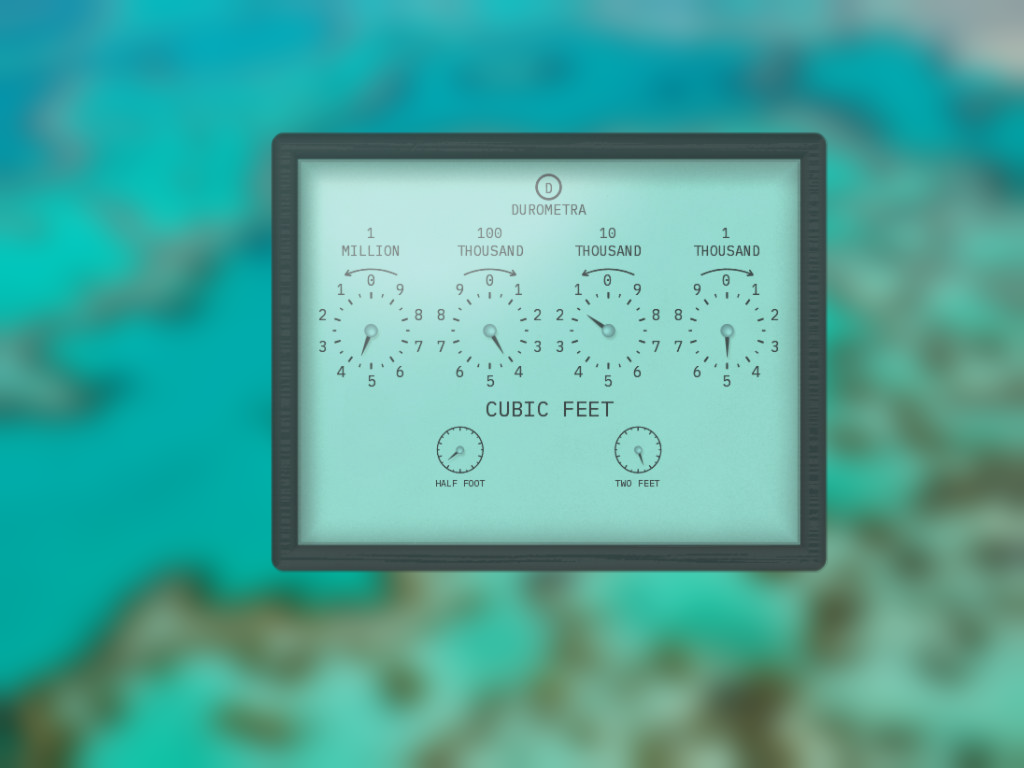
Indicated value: 441500ft³
